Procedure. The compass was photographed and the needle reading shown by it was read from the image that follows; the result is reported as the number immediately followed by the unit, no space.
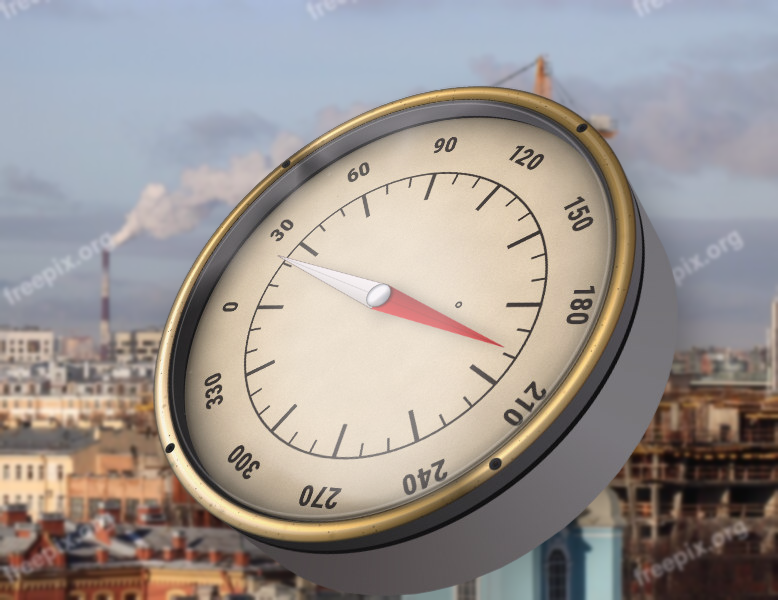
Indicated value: 200°
